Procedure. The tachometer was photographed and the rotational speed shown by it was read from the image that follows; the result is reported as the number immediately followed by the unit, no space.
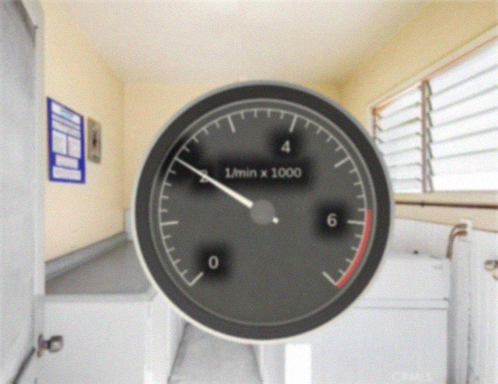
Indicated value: 2000rpm
